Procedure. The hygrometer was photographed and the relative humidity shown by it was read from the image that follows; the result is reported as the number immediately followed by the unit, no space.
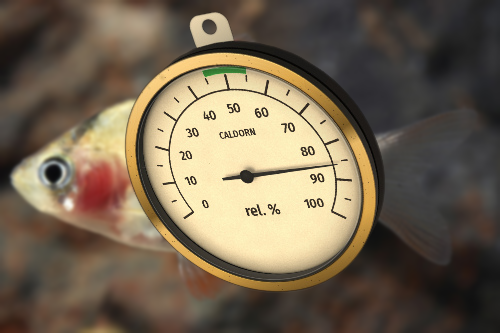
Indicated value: 85%
